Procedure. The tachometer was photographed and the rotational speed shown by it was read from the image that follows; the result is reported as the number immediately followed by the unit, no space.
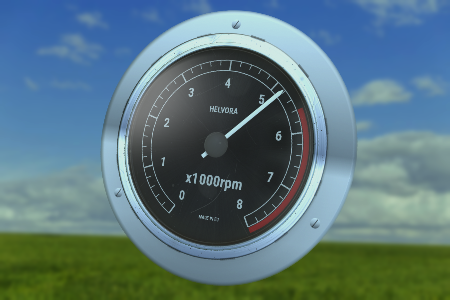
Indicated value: 5200rpm
